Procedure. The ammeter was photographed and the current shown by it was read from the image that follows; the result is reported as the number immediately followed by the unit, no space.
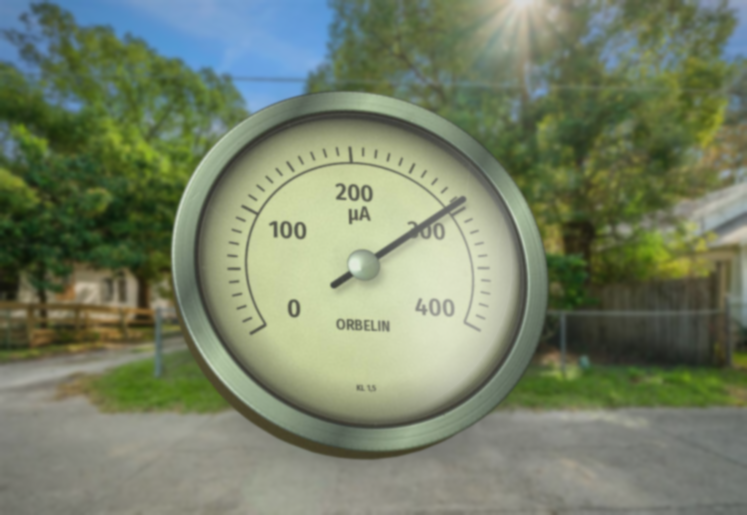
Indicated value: 295µA
